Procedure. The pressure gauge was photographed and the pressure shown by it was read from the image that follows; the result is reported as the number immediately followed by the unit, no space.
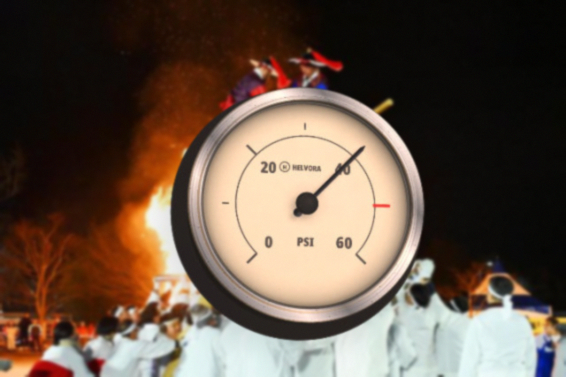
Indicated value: 40psi
